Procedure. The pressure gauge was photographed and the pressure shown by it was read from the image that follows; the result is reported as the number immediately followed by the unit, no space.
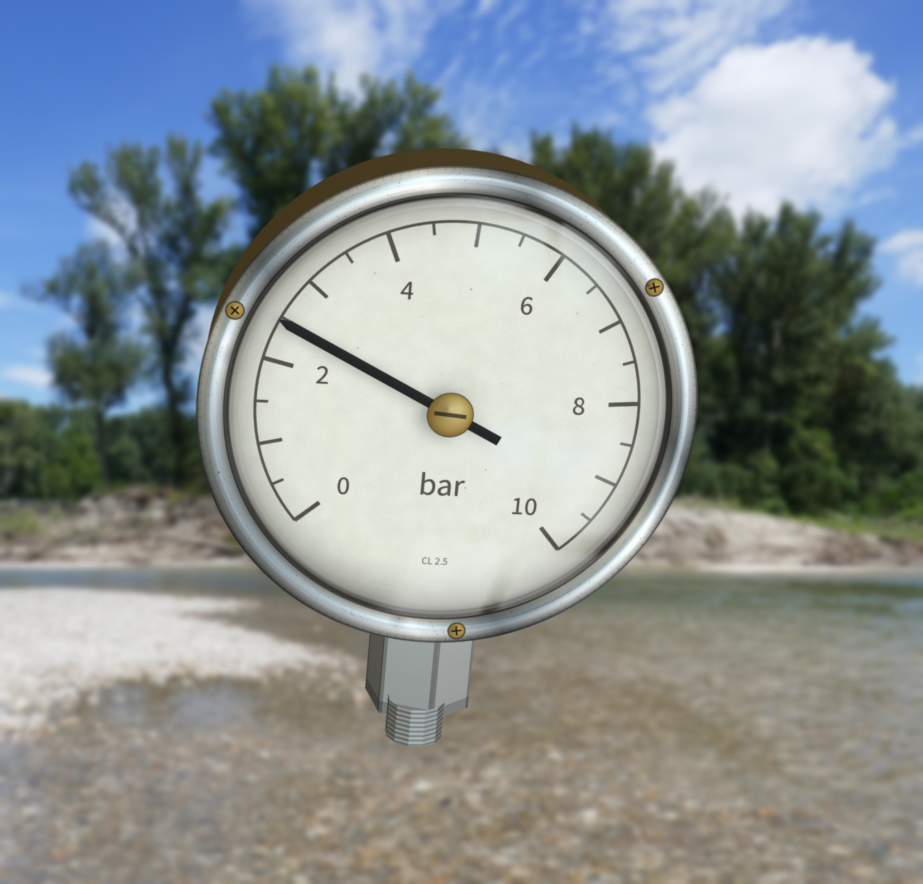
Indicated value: 2.5bar
